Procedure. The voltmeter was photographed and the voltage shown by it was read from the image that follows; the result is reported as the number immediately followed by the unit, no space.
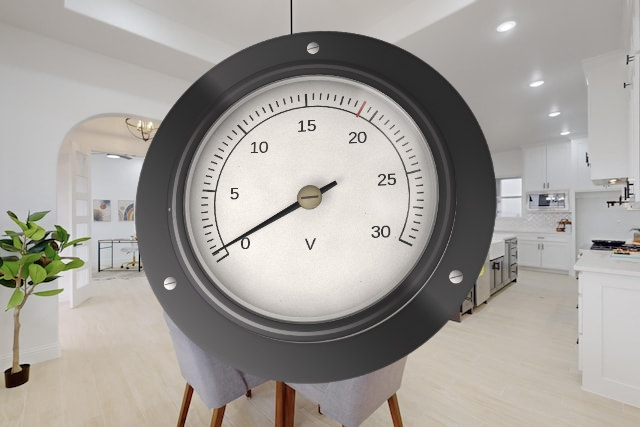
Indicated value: 0.5V
